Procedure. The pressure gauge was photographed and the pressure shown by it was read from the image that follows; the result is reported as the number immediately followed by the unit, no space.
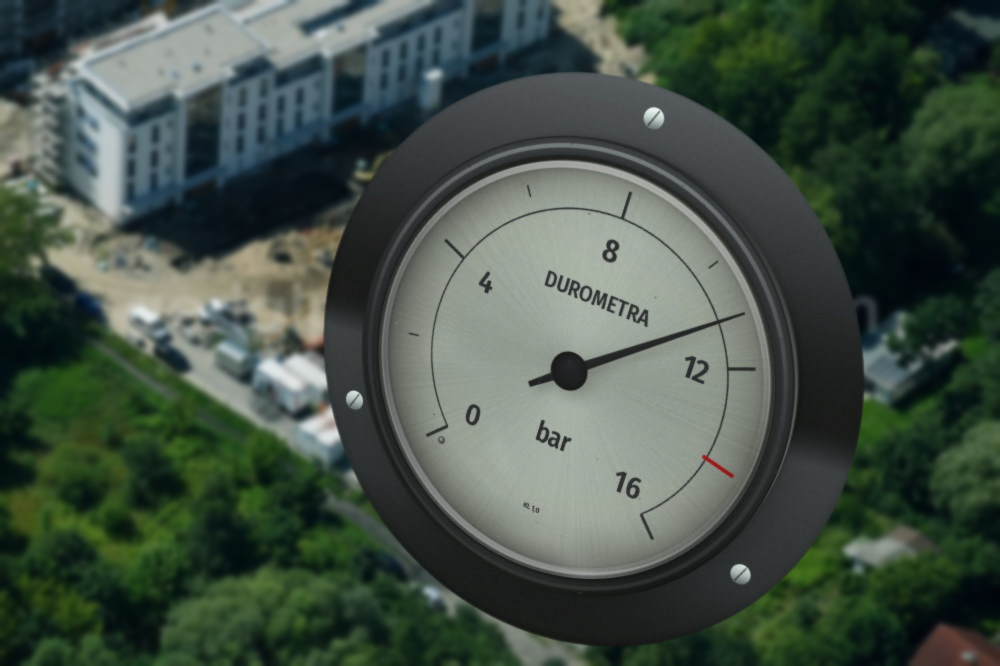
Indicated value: 11bar
